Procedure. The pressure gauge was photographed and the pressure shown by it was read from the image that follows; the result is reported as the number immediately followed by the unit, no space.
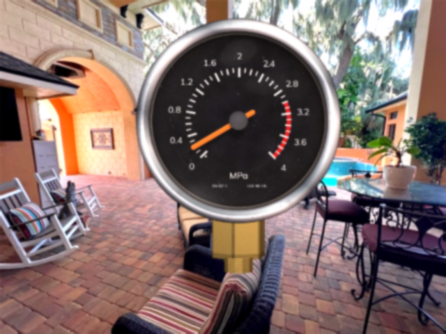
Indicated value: 0.2MPa
